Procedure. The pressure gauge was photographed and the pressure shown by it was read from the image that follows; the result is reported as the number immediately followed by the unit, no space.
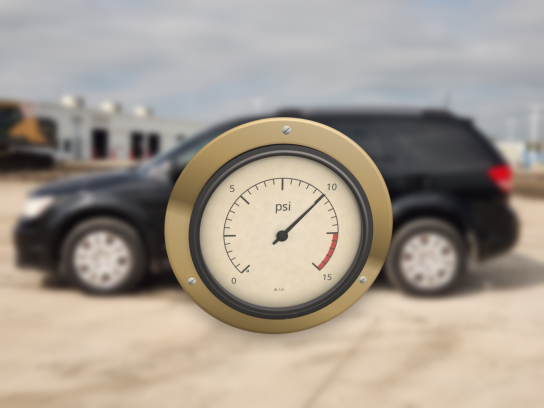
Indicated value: 10psi
